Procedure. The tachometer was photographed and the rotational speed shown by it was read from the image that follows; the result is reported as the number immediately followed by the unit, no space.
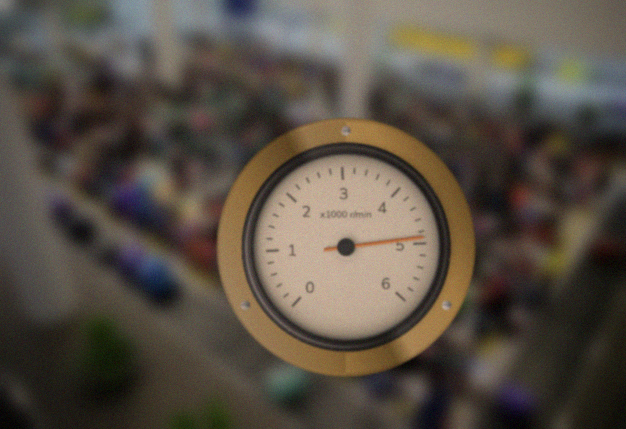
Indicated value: 4900rpm
